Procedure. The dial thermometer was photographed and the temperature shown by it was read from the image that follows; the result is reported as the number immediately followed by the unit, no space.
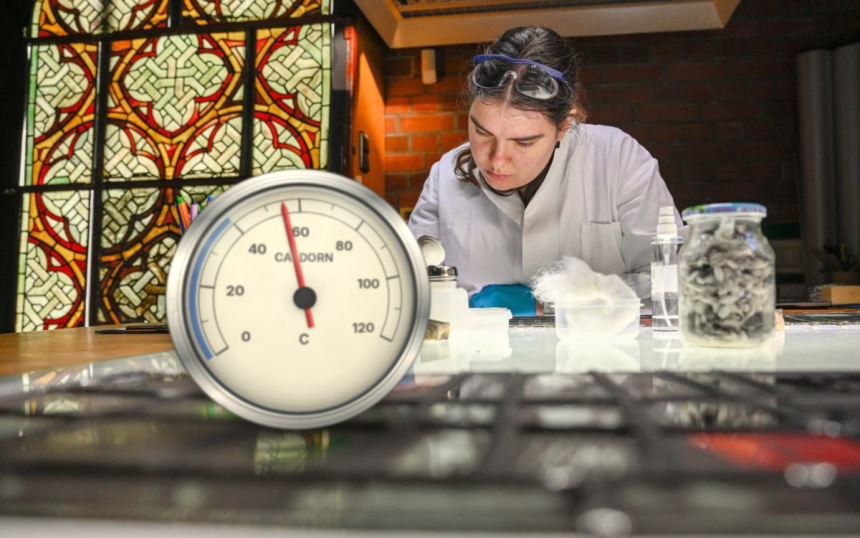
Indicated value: 55°C
